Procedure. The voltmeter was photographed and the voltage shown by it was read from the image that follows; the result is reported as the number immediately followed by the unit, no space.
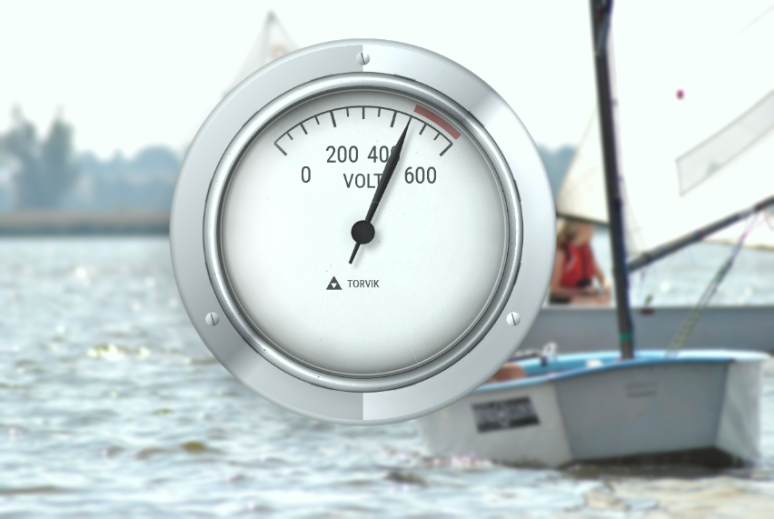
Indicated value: 450V
